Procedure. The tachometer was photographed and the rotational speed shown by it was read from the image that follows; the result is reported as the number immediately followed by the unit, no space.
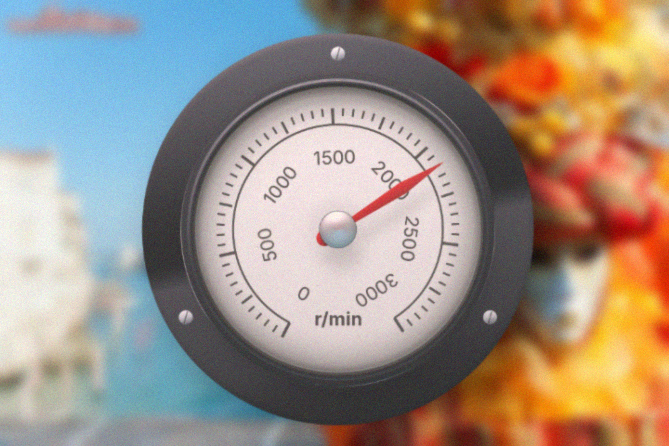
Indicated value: 2100rpm
